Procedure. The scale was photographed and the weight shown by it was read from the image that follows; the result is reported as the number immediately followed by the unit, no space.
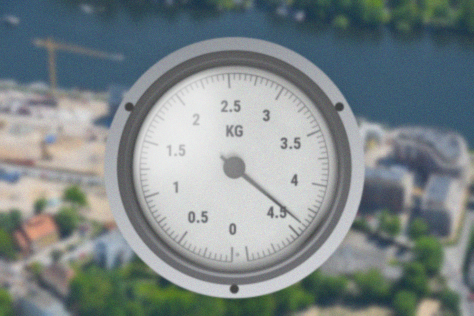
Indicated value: 4.4kg
